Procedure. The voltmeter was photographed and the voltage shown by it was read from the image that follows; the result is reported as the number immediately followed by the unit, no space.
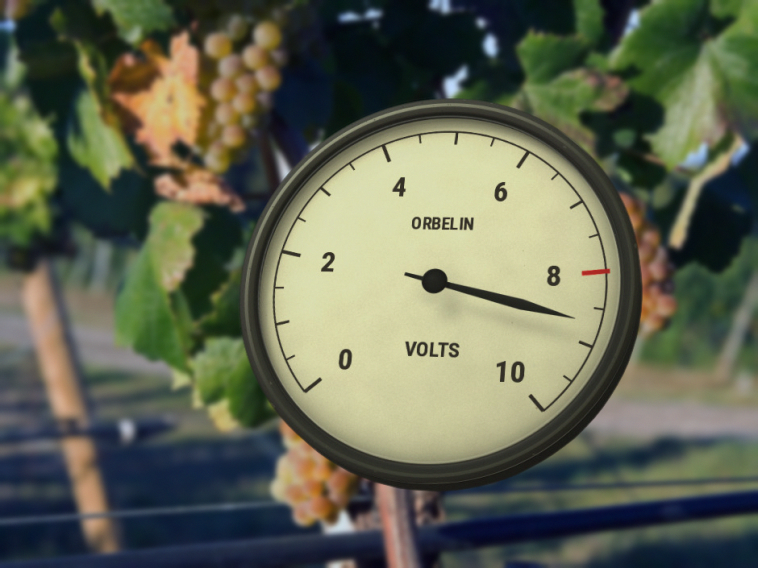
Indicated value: 8.75V
